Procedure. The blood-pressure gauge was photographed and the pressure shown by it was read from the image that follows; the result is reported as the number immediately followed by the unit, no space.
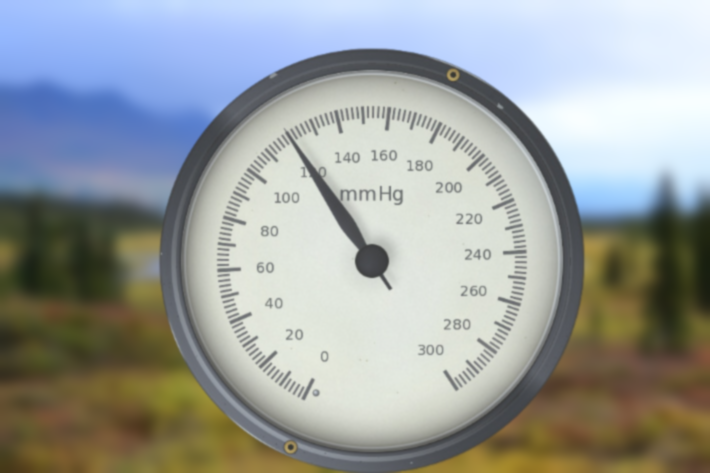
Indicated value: 120mmHg
